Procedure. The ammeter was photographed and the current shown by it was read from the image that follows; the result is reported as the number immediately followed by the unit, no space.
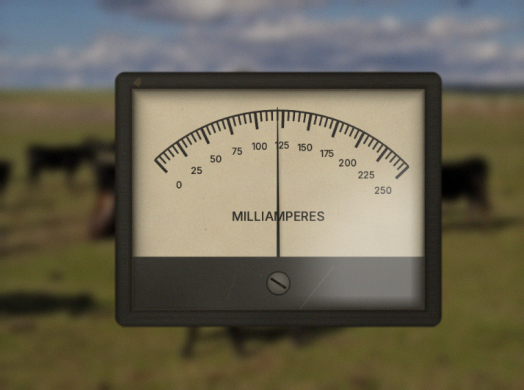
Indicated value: 120mA
